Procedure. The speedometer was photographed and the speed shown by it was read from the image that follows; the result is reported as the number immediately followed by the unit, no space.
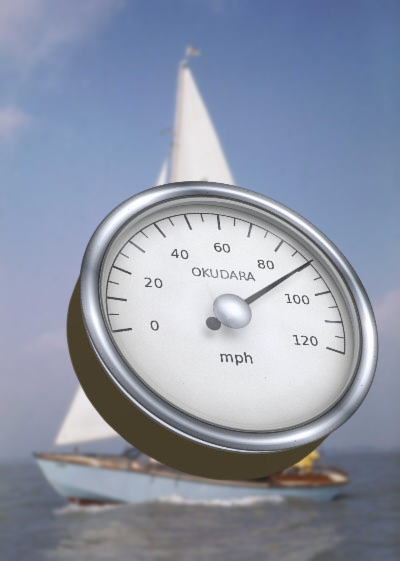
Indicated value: 90mph
